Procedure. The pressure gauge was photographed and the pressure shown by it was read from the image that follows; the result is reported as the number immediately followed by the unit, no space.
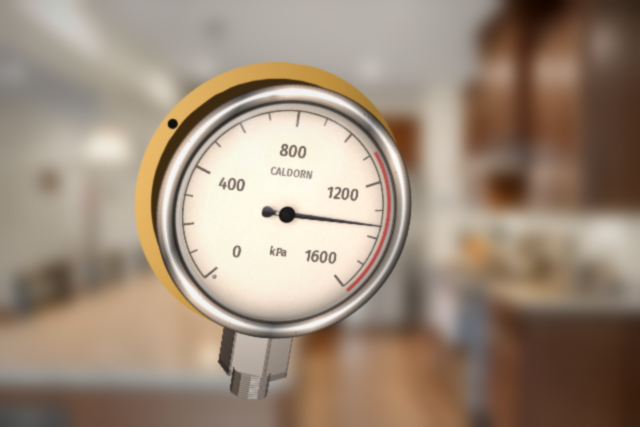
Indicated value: 1350kPa
